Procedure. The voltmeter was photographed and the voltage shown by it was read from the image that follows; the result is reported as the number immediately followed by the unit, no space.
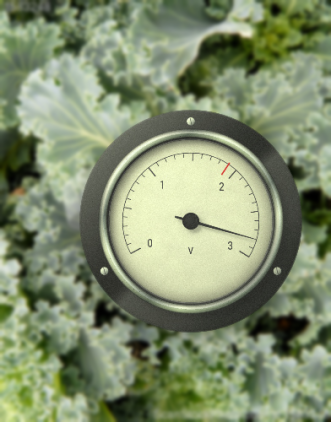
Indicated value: 2.8V
